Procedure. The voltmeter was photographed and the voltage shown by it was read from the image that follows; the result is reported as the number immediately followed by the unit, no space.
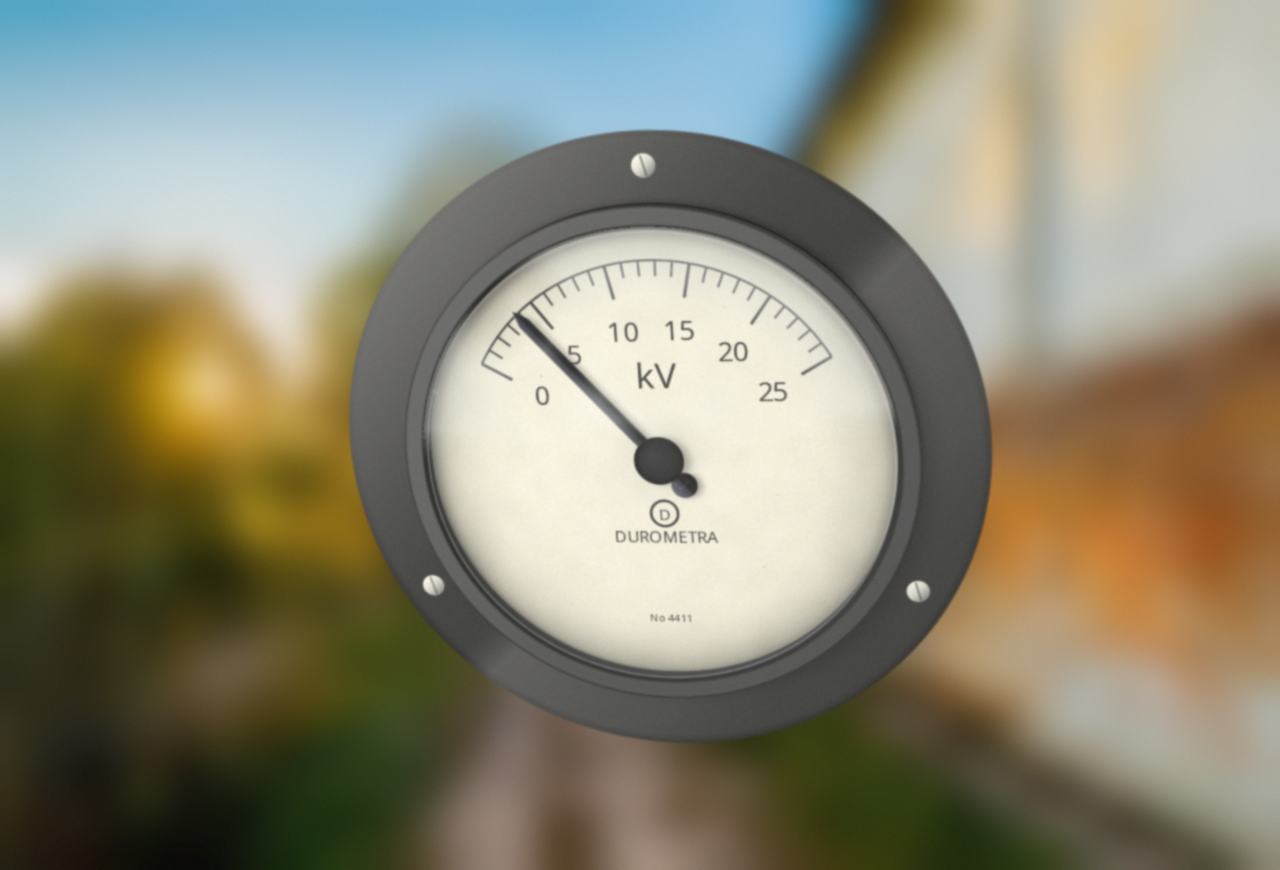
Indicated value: 4kV
